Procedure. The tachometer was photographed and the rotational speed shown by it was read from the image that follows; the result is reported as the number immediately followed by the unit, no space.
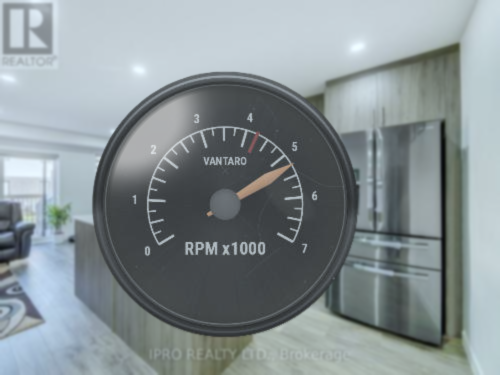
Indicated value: 5250rpm
